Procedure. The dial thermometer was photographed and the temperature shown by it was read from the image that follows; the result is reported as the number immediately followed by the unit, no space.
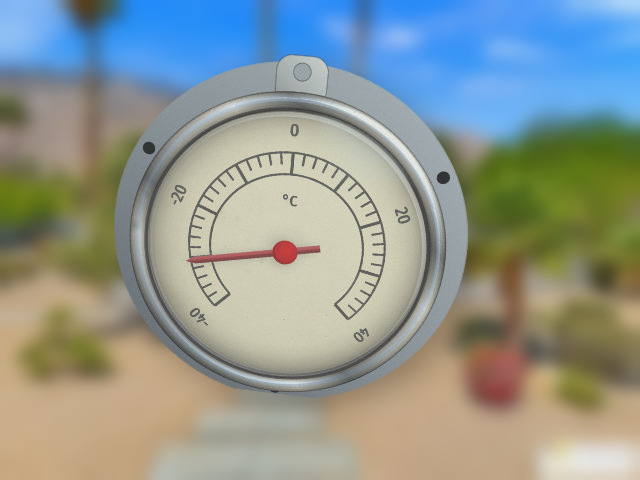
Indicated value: -30°C
